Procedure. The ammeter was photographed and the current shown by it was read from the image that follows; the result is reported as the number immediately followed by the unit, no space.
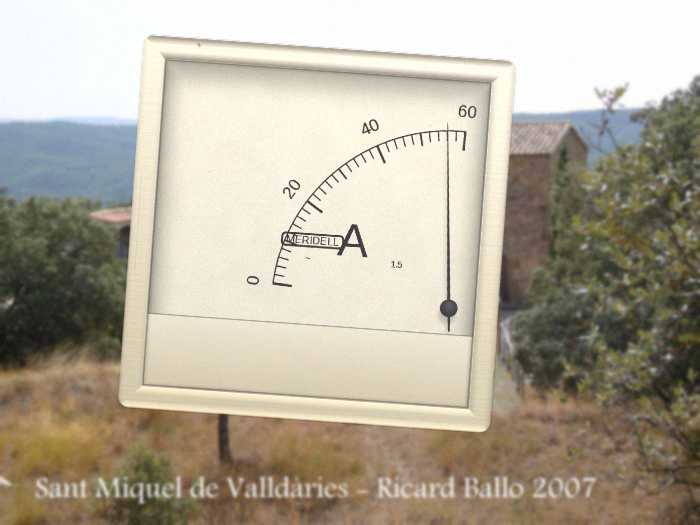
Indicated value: 56A
